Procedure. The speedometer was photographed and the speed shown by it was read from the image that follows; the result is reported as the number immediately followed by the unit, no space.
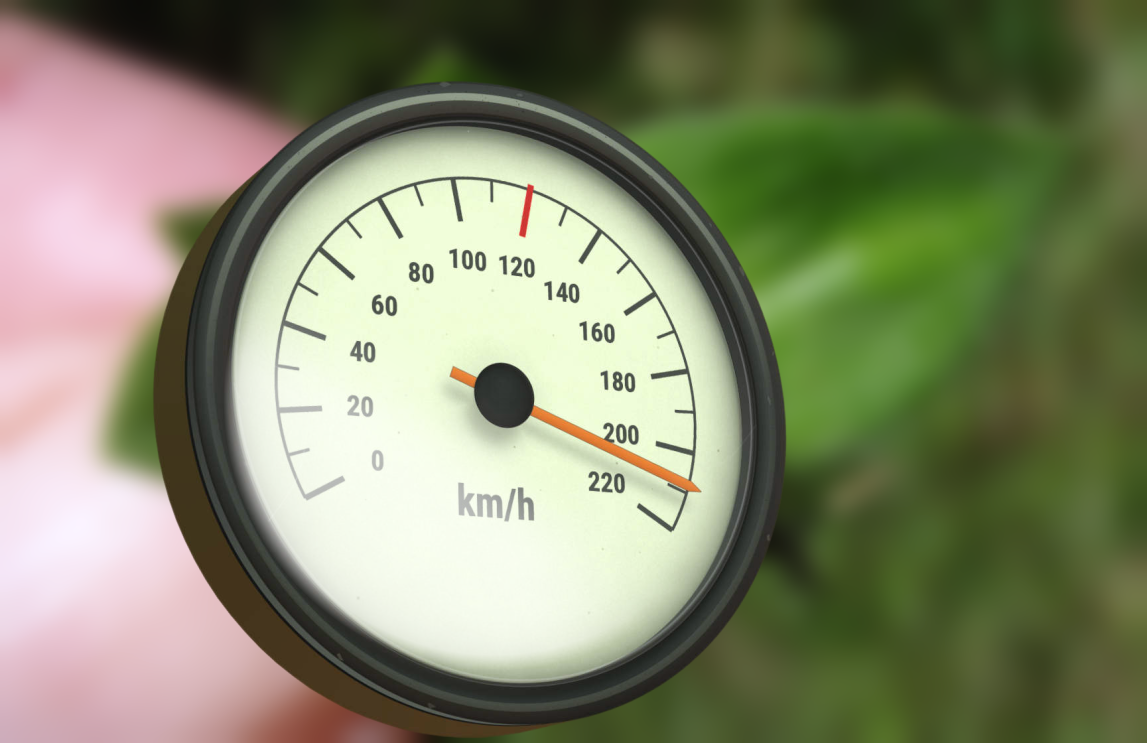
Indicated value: 210km/h
